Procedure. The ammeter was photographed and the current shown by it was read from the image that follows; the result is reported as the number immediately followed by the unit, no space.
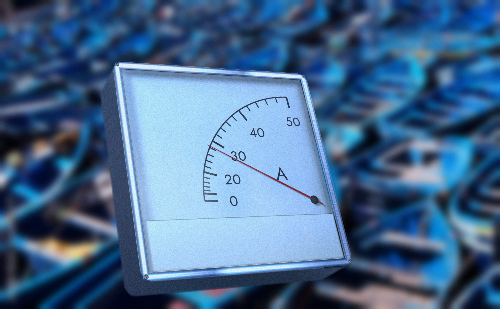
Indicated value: 28A
